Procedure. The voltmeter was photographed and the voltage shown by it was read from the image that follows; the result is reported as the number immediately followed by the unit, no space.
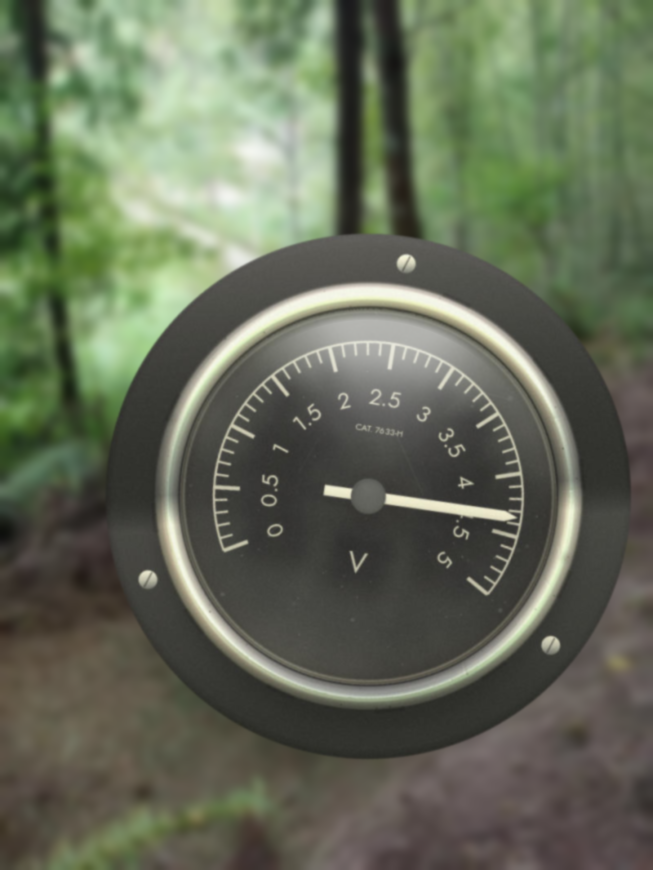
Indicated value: 4.35V
